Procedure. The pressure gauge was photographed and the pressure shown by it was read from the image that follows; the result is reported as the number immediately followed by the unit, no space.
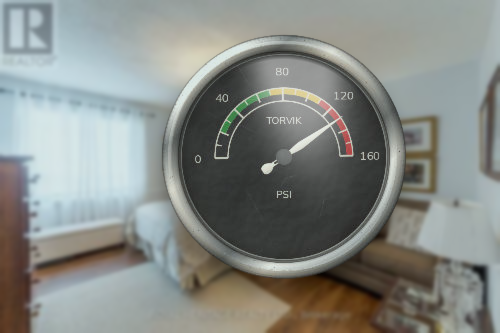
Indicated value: 130psi
